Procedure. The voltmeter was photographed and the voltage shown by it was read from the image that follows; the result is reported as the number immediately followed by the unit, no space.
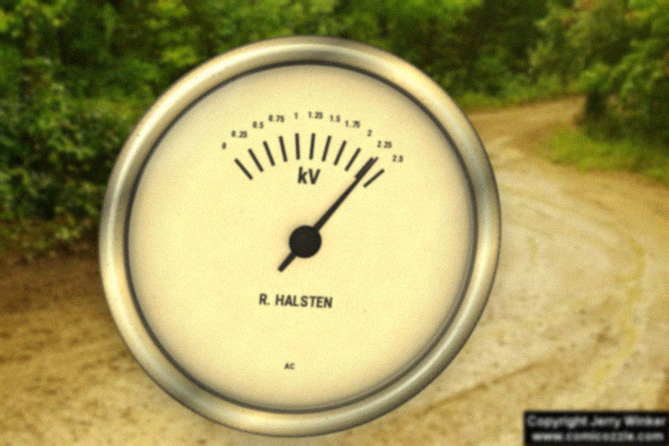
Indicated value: 2.25kV
